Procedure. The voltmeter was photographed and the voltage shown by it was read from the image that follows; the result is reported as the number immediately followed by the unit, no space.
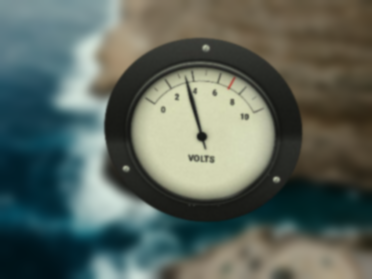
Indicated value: 3.5V
